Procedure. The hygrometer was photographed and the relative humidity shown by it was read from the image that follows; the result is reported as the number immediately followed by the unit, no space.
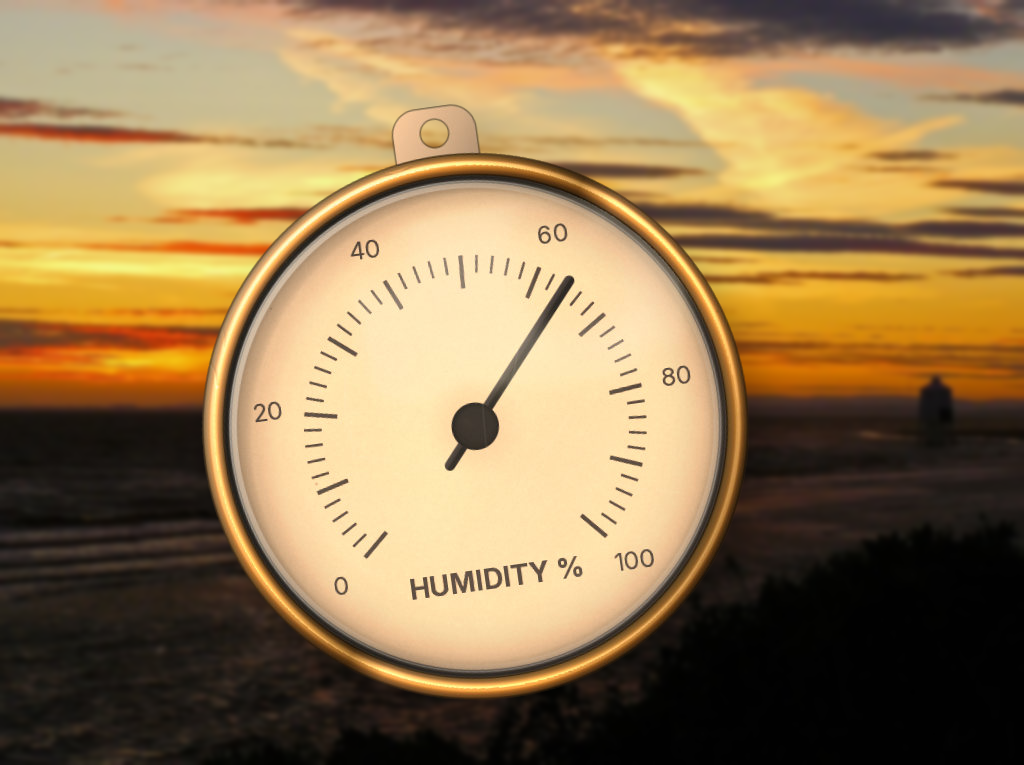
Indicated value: 64%
